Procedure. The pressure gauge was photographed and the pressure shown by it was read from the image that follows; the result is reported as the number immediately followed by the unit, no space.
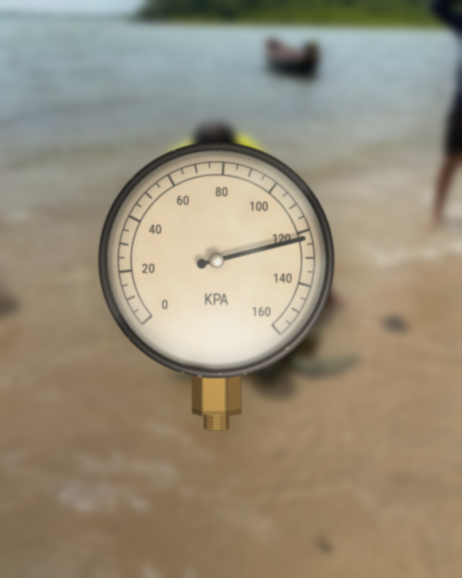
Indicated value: 122.5kPa
